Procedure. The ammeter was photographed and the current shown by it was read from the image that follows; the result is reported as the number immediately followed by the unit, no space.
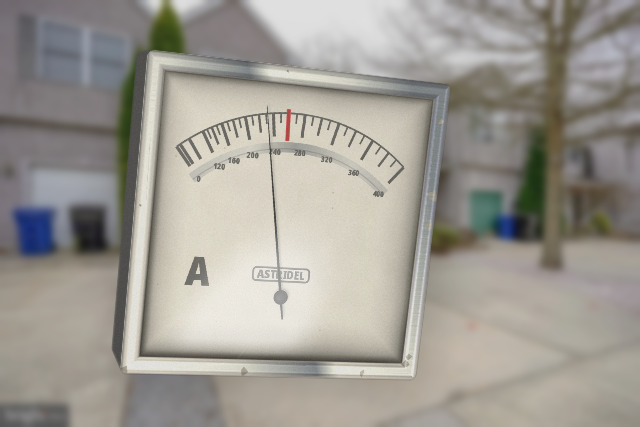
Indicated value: 230A
